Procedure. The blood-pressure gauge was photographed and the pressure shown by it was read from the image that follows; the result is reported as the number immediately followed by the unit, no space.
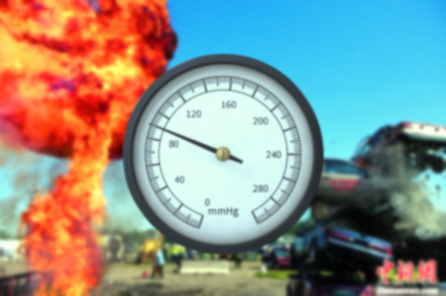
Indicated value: 90mmHg
